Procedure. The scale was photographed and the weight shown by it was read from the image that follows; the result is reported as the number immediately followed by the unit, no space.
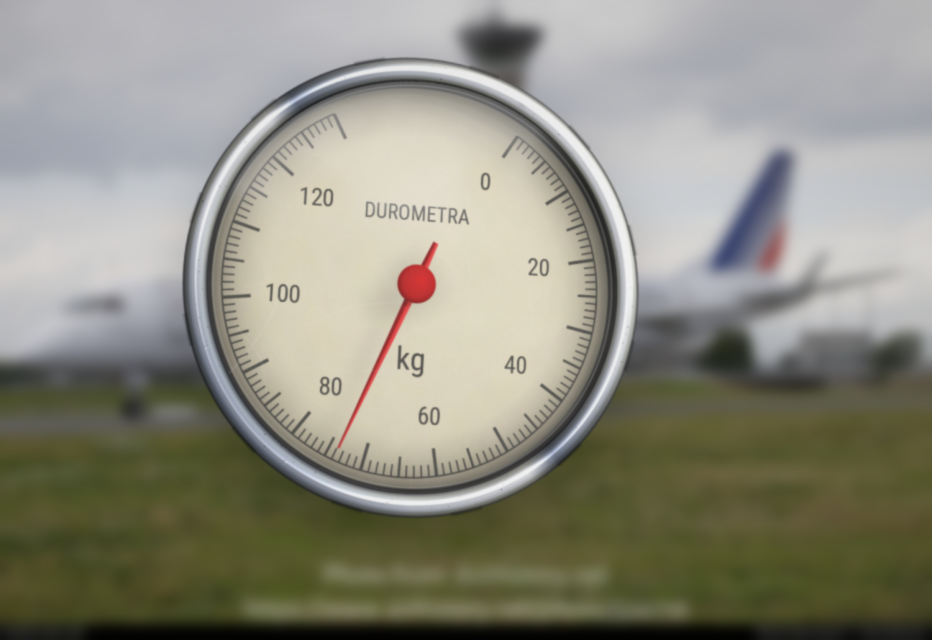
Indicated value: 74kg
